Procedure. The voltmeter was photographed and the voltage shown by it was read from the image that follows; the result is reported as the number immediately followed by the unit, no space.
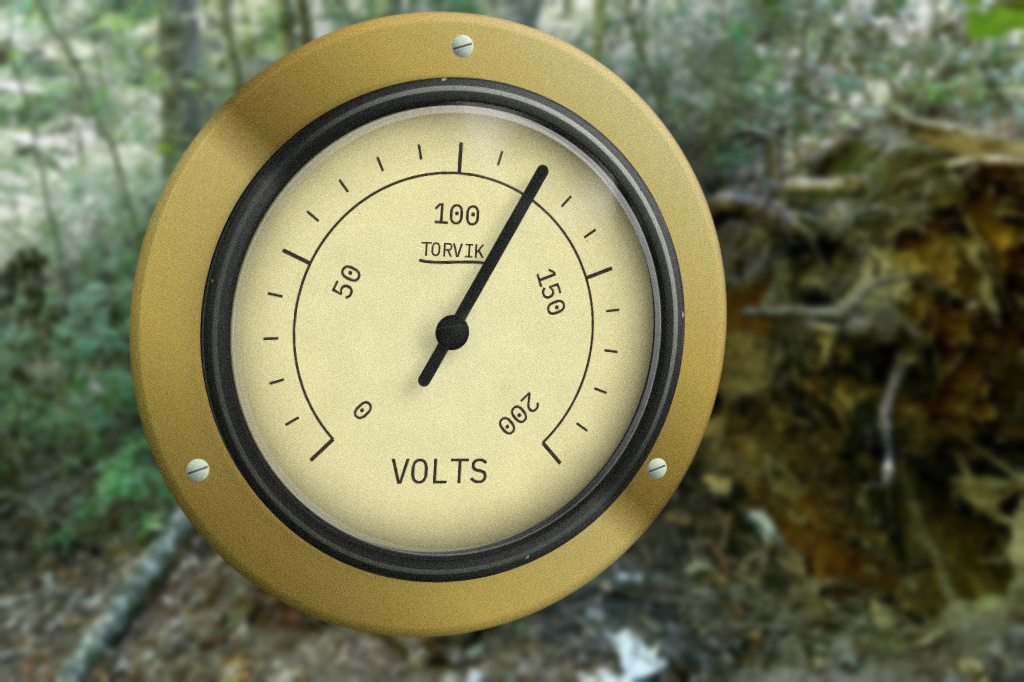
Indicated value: 120V
